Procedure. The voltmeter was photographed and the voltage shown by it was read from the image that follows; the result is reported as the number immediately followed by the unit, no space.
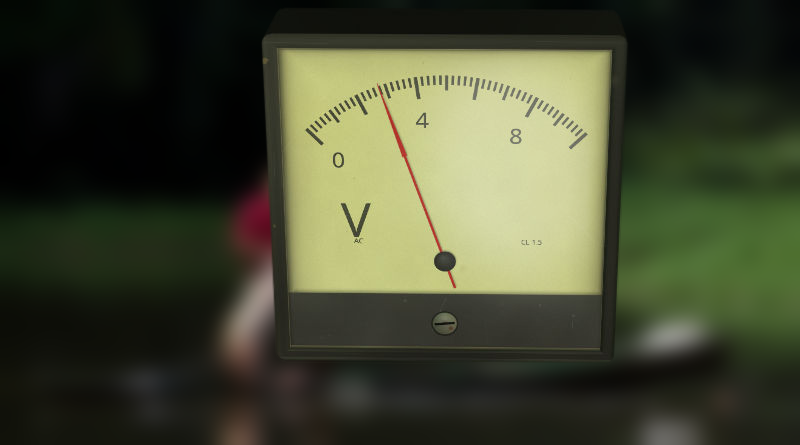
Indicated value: 2.8V
